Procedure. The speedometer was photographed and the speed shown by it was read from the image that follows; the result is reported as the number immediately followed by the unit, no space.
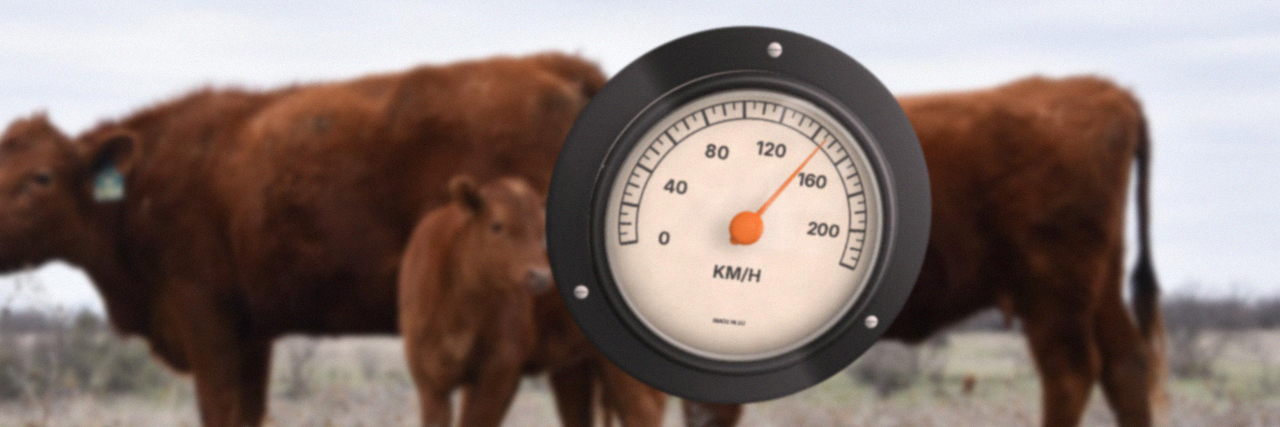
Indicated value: 145km/h
